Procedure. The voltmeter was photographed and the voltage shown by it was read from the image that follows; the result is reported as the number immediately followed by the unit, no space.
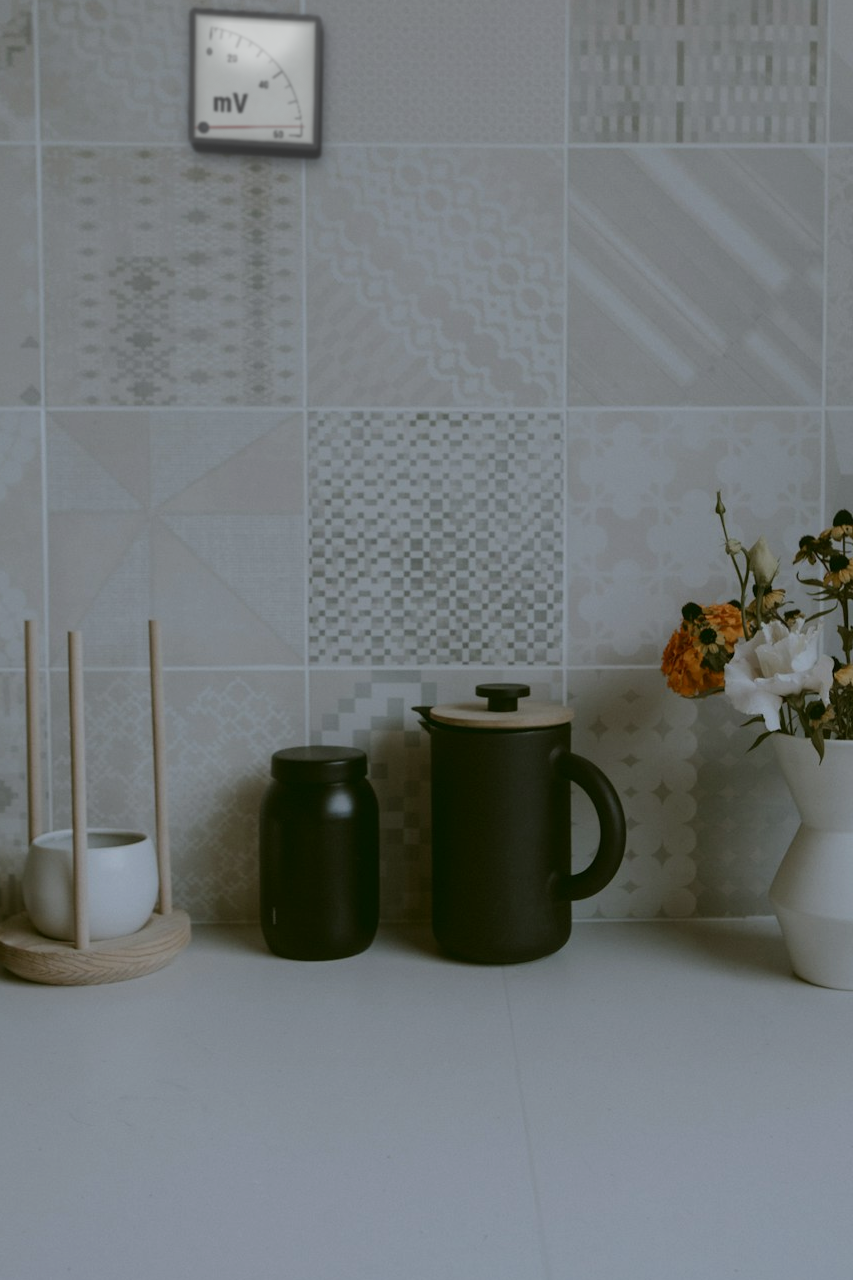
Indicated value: 57.5mV
